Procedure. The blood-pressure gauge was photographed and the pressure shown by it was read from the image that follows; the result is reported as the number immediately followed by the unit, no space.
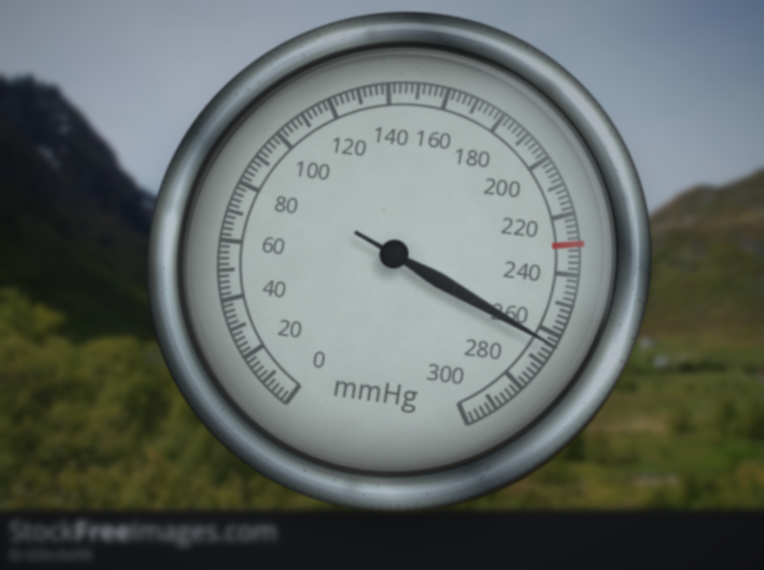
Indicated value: 264mmHg
